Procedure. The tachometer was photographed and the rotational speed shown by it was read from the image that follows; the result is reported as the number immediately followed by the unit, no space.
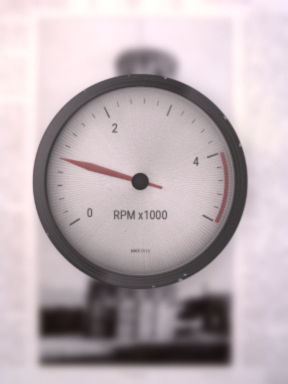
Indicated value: 1000rpm
